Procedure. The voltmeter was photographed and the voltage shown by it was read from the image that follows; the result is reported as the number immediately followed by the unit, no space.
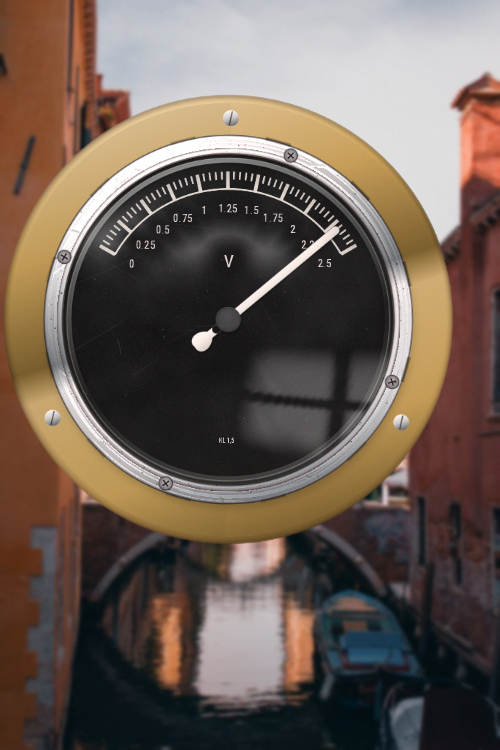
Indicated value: 2.3V
